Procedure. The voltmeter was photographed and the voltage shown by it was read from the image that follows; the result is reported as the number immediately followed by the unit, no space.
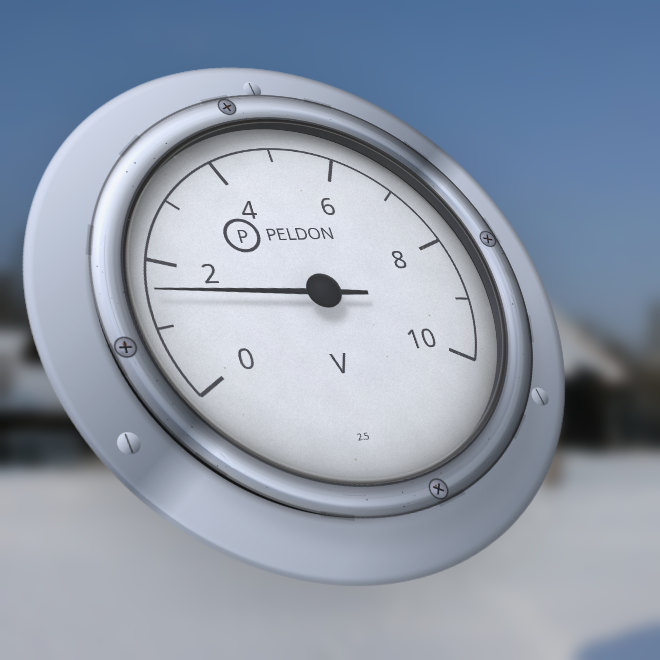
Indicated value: 1.5V
